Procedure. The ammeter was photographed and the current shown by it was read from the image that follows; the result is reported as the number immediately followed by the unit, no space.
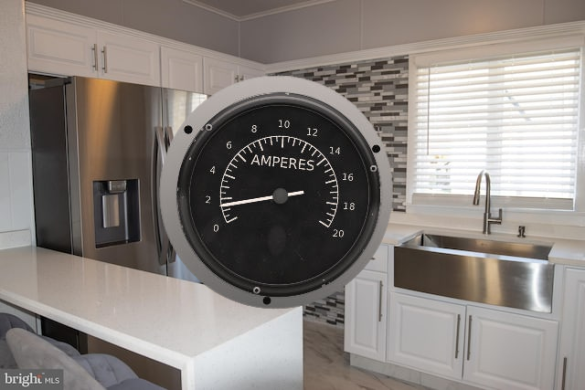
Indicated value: 1.5A
